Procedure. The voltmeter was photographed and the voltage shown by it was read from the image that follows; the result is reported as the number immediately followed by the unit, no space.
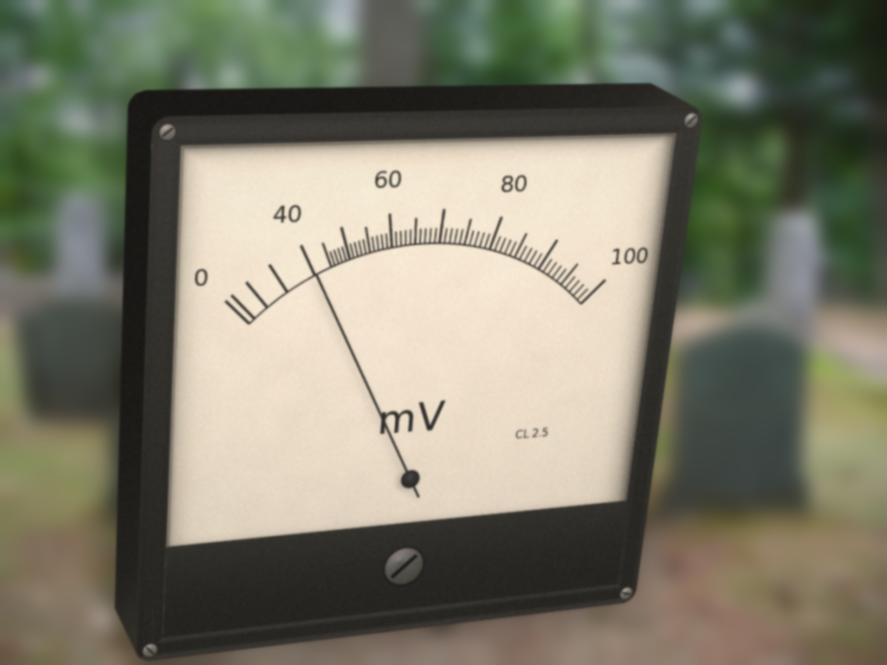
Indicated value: 40mV
